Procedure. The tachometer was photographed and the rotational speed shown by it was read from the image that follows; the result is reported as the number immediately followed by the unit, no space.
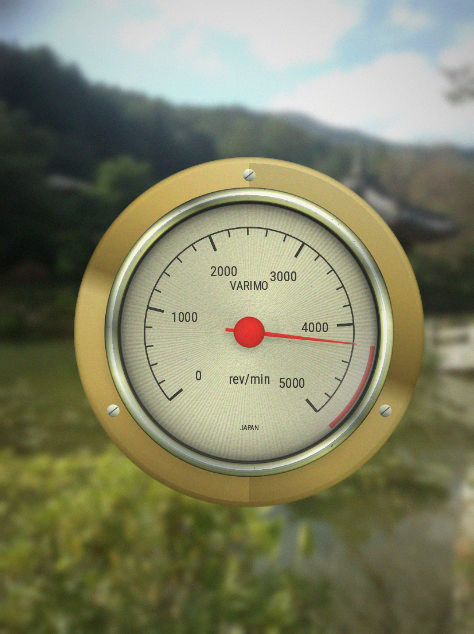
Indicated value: 4200rpm
